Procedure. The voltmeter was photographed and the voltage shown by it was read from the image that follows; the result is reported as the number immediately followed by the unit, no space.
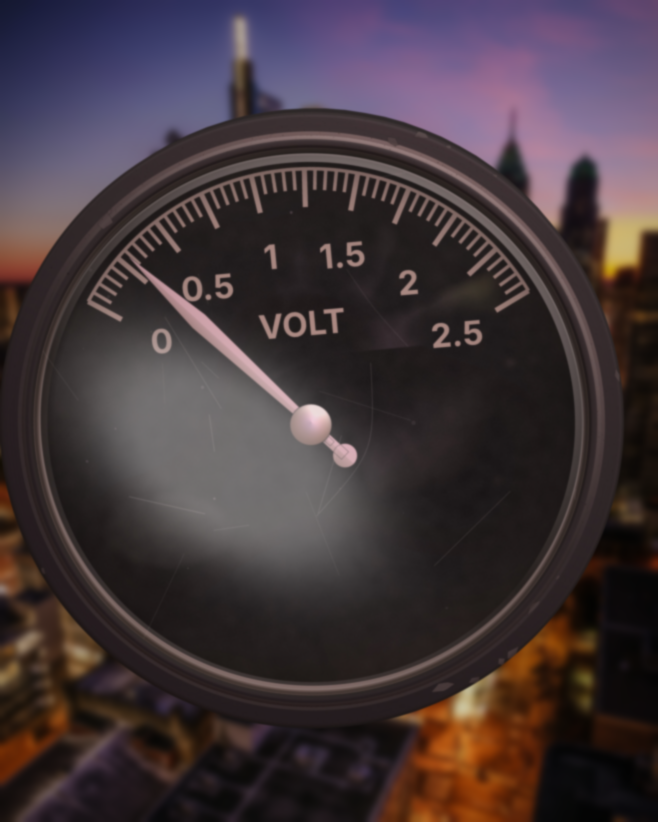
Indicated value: 0.3V
